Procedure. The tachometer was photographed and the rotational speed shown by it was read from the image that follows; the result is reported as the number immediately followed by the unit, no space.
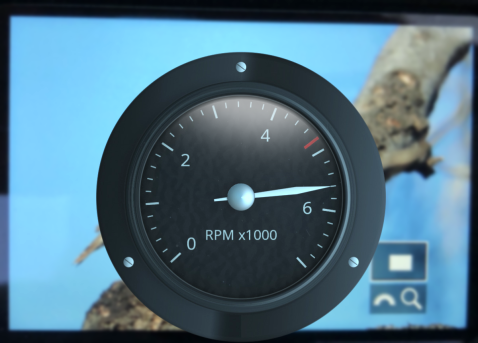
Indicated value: 5600rpm
